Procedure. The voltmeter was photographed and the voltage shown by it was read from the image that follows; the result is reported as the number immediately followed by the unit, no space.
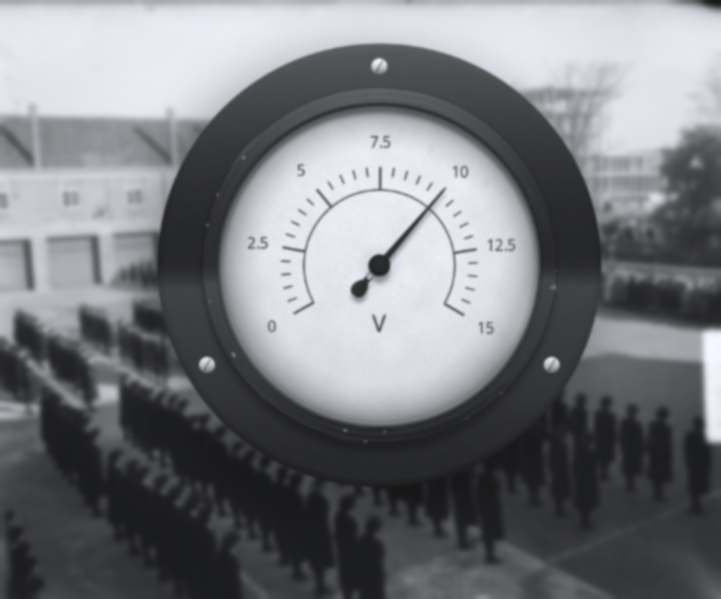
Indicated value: 10V
